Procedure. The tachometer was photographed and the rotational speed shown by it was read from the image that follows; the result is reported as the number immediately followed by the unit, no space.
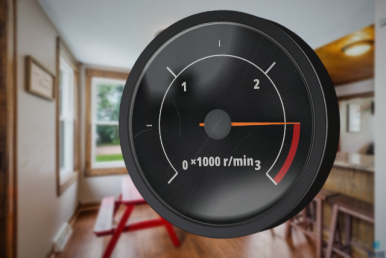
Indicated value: 2500rpm
